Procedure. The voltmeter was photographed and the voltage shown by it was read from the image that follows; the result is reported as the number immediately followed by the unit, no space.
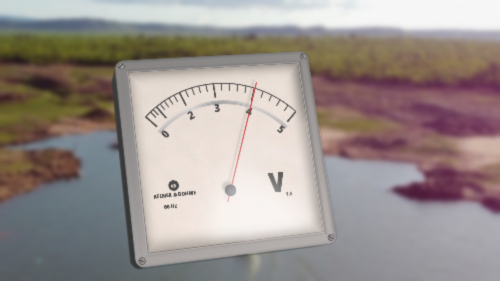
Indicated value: 4V
